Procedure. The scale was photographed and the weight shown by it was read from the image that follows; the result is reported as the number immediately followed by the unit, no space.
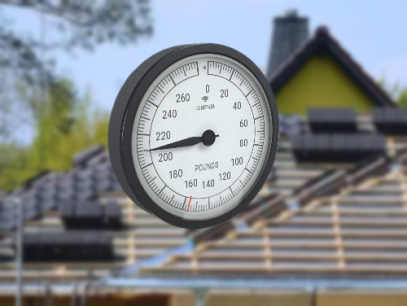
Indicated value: 210lb
